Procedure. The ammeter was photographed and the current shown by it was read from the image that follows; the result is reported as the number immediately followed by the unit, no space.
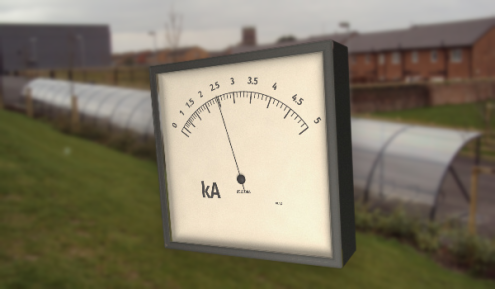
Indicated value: 2.5kA
